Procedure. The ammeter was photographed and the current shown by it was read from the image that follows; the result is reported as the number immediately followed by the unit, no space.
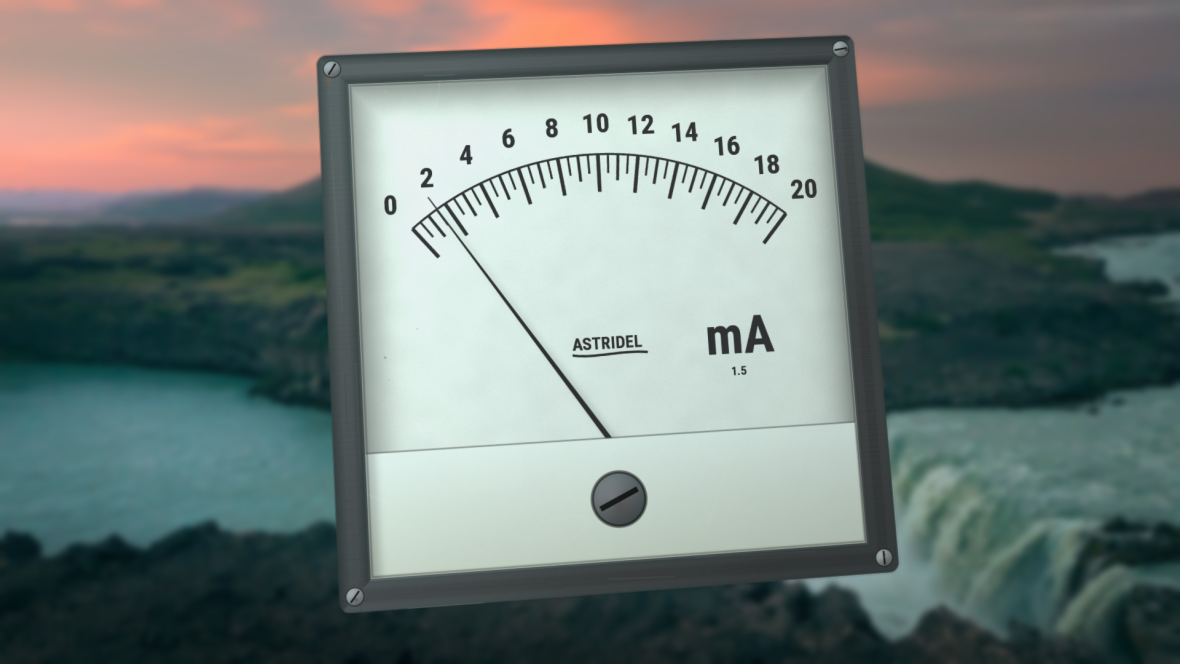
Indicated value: 1.5mA
